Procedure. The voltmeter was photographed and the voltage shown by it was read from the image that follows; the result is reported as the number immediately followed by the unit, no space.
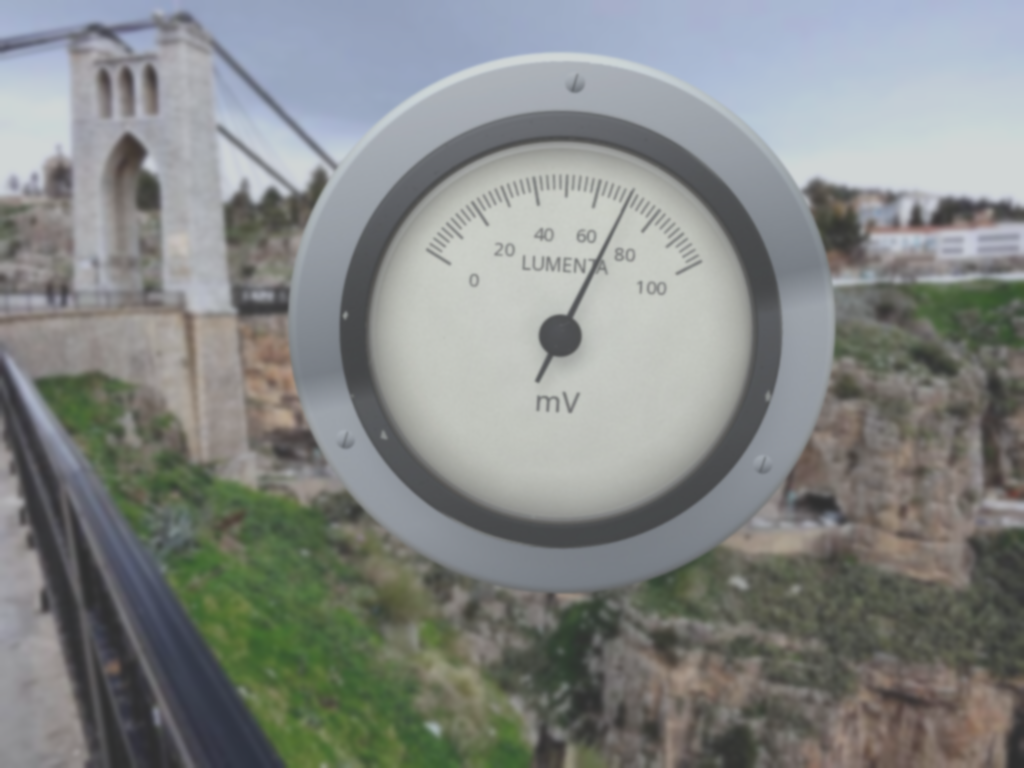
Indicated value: 70mV
